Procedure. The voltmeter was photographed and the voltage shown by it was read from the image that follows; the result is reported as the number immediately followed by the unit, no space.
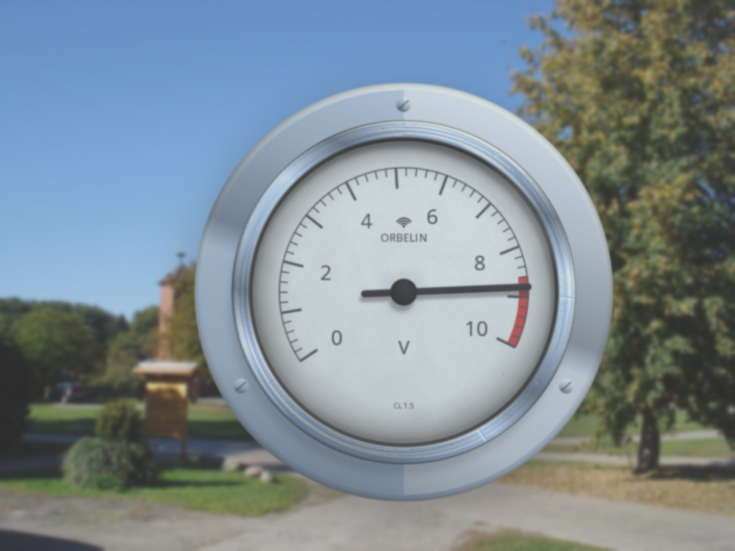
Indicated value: 8.8V
